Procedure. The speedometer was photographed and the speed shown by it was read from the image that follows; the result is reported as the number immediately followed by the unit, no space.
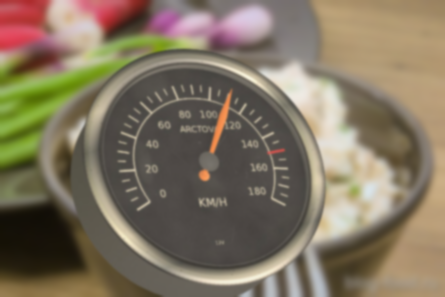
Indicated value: 110km/h
